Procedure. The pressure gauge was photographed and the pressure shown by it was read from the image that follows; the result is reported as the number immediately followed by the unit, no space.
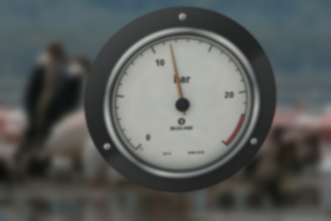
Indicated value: 11.5bar
